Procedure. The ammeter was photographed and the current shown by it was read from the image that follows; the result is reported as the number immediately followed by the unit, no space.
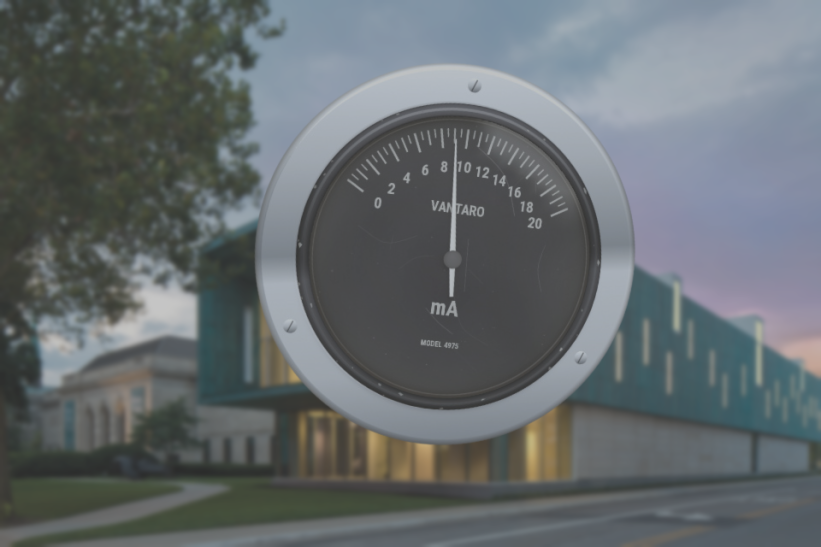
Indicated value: 9mA
